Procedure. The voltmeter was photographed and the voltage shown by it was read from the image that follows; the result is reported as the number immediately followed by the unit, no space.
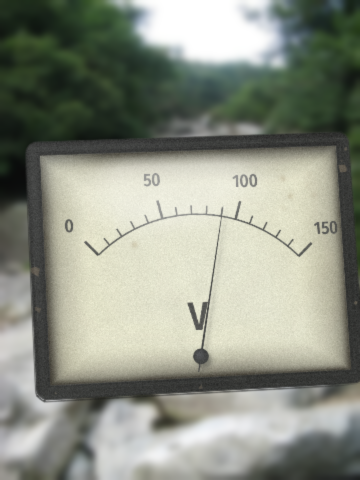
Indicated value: 90V
